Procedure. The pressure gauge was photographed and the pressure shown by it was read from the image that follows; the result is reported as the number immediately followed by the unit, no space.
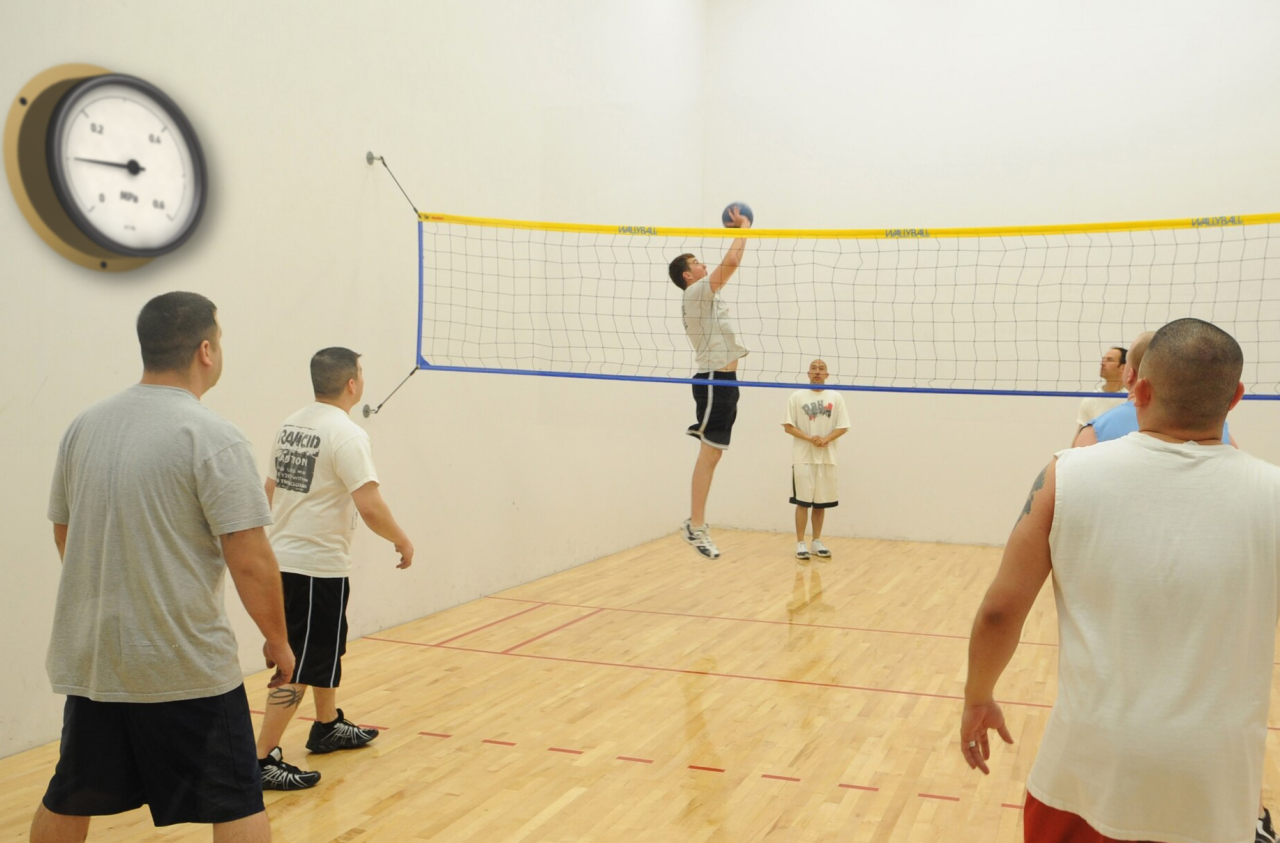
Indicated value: 0.1MPa
